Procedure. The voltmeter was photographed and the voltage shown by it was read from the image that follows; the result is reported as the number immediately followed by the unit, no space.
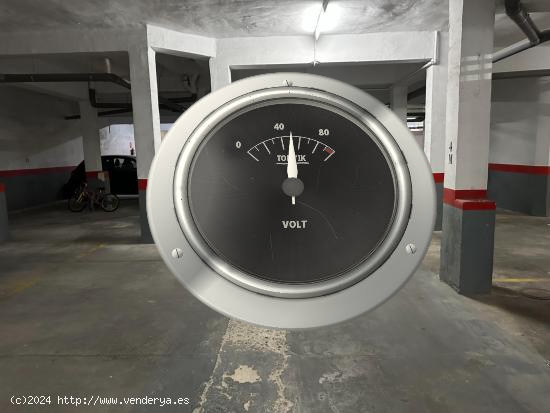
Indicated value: 50V
